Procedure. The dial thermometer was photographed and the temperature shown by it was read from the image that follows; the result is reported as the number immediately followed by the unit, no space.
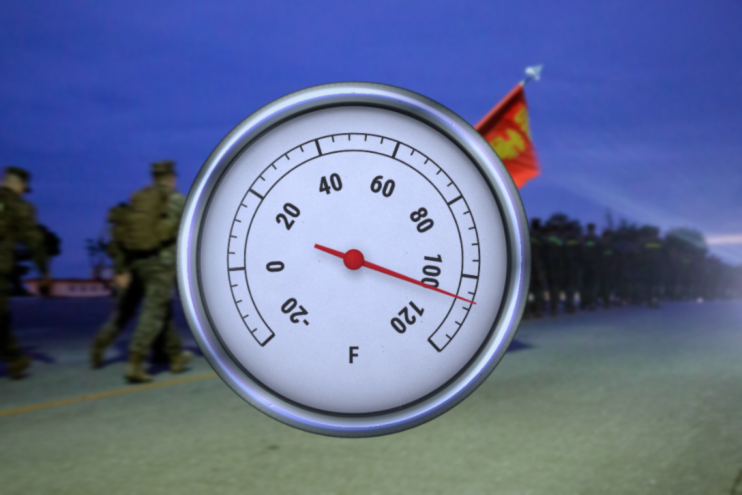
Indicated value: 106°F
